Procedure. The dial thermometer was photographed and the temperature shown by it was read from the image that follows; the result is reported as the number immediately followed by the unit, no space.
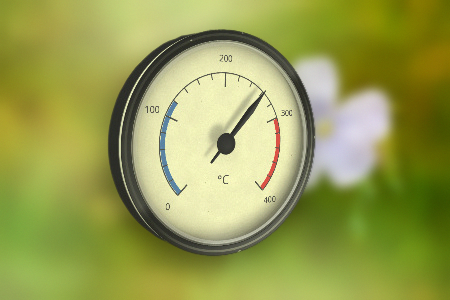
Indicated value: 260°C
